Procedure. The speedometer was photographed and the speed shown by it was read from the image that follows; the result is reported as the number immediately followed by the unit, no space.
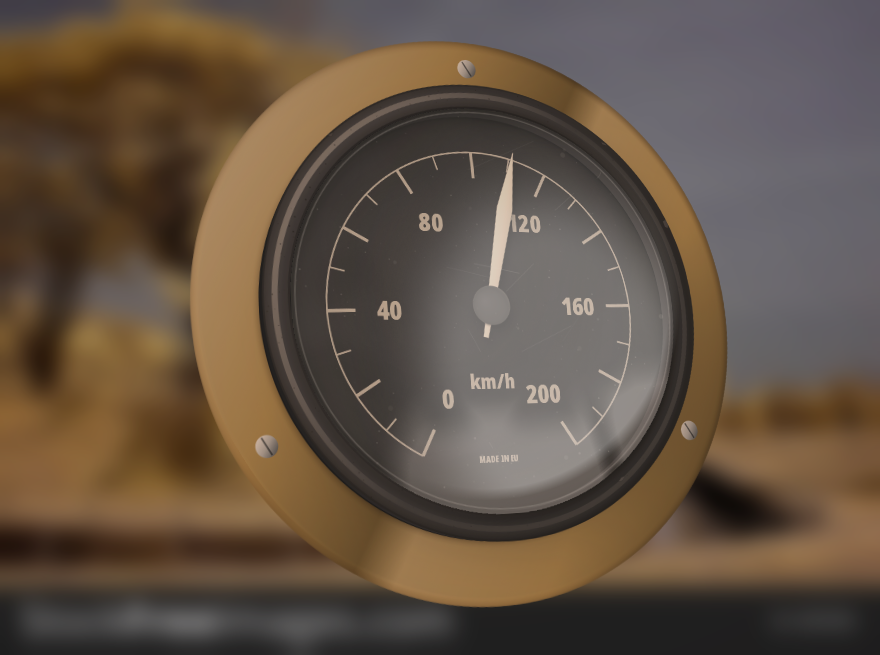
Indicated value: 110km/h
